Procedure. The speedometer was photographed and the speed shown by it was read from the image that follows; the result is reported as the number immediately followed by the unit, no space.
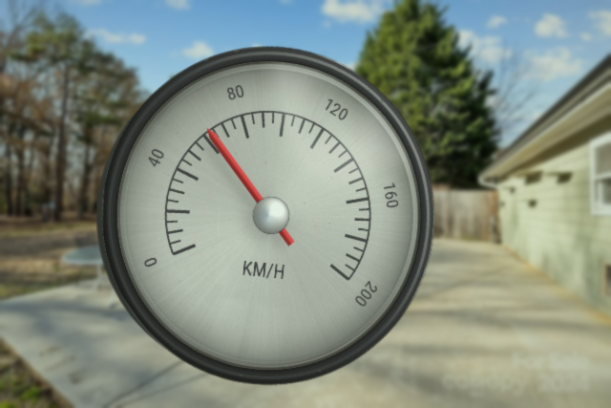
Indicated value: 62.5km/h
